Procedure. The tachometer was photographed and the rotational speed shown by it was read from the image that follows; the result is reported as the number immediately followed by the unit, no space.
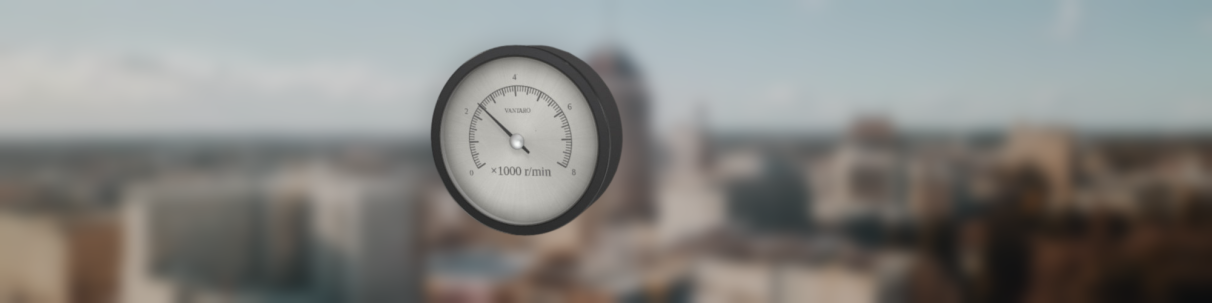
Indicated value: 2500rpm
